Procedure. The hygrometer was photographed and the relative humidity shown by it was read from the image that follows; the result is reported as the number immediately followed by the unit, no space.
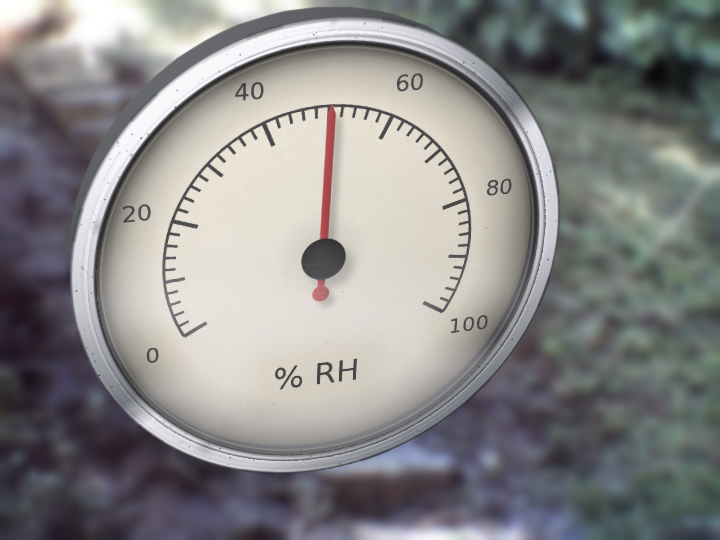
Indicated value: 50%
